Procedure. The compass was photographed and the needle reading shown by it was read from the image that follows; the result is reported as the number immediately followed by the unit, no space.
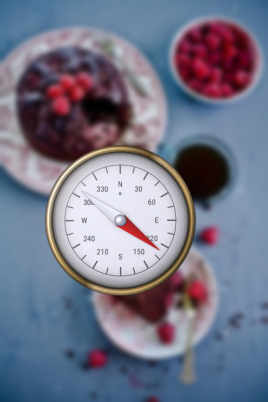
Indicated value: 127.5°
